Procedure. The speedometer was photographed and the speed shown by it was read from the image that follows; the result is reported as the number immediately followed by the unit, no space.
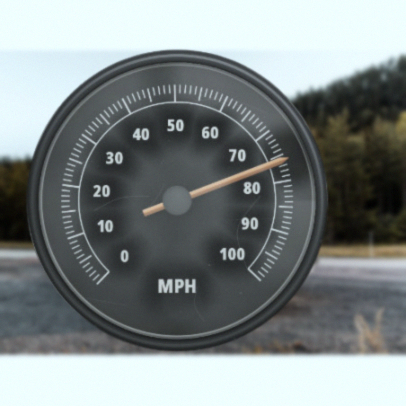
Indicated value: 76mph
